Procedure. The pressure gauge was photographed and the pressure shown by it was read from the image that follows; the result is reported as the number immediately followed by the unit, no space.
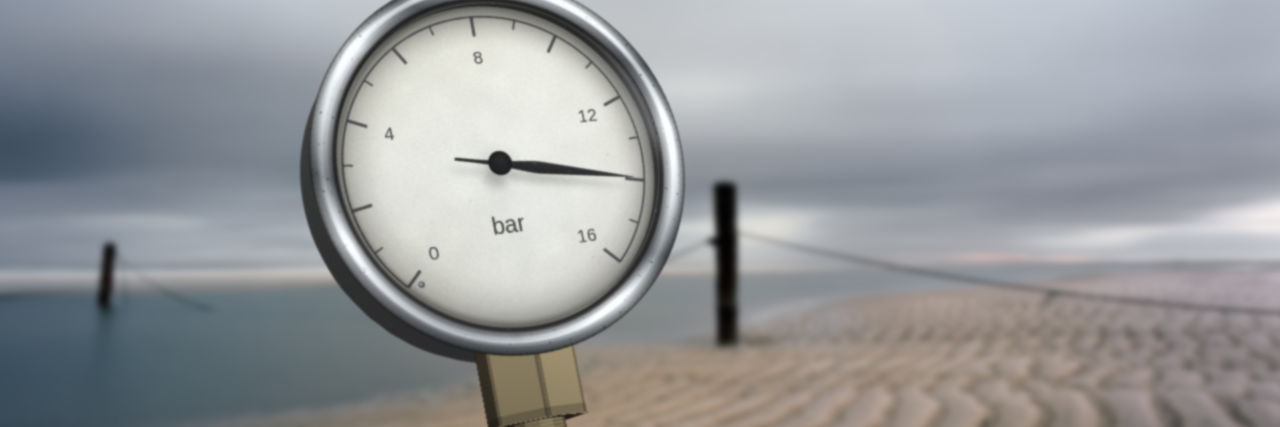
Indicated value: 14bar
